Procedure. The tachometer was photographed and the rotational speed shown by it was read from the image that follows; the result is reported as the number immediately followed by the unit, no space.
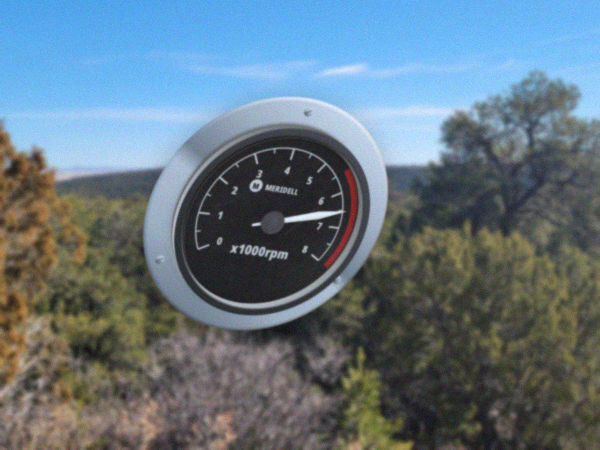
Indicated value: 6500rpm
